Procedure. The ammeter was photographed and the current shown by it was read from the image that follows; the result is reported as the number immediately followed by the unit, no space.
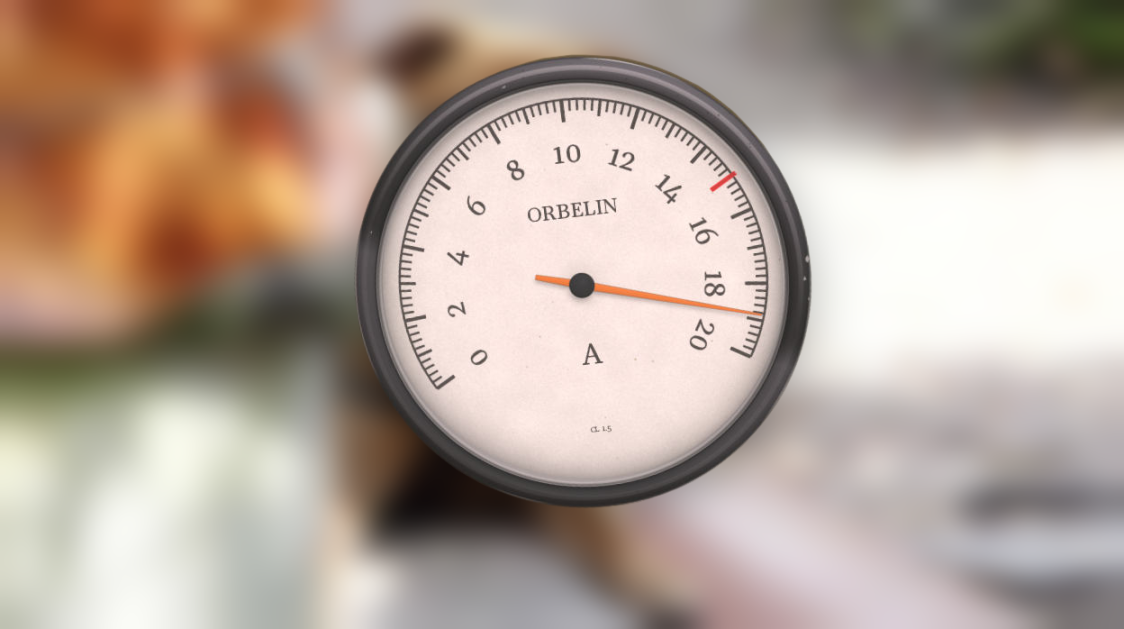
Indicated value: 18.8A
